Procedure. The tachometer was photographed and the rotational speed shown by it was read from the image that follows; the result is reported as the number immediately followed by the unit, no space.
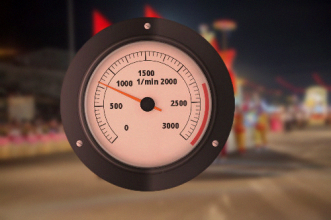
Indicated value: 800rpm
